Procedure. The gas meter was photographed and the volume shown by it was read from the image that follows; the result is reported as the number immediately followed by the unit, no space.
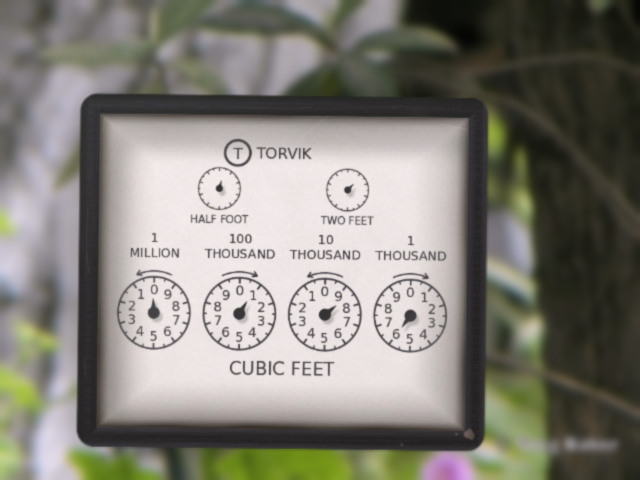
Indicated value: 8600ft³
